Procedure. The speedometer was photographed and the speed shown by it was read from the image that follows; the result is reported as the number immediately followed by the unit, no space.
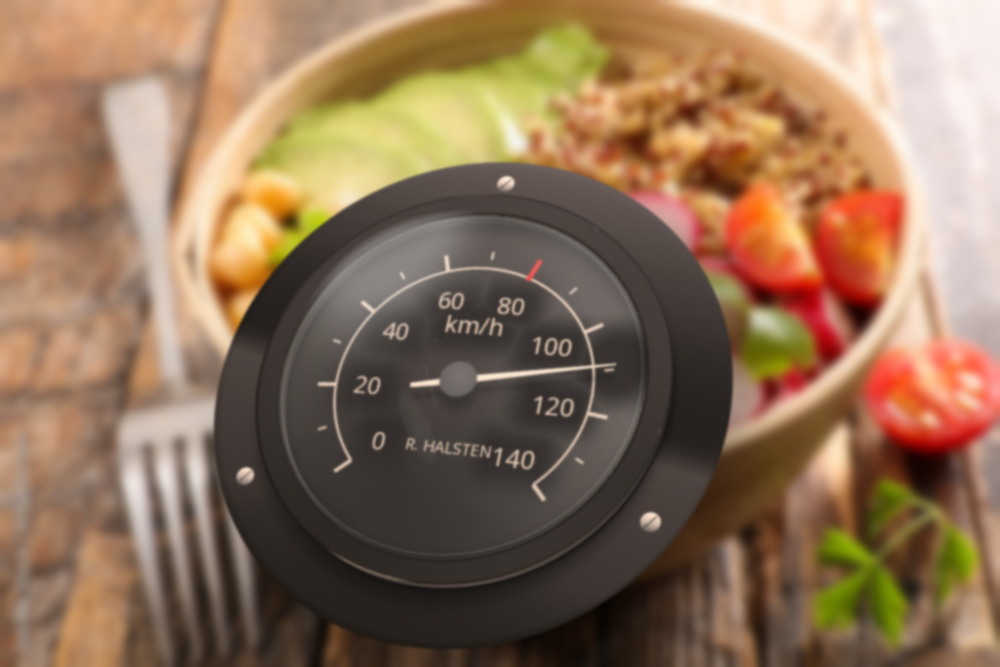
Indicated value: 110km/h
